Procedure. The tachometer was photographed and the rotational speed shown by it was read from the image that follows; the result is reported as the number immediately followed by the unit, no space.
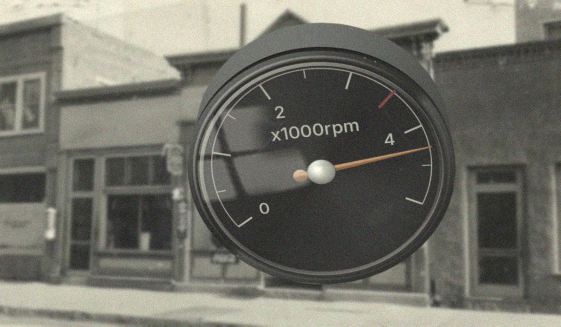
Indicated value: 4250rpm
